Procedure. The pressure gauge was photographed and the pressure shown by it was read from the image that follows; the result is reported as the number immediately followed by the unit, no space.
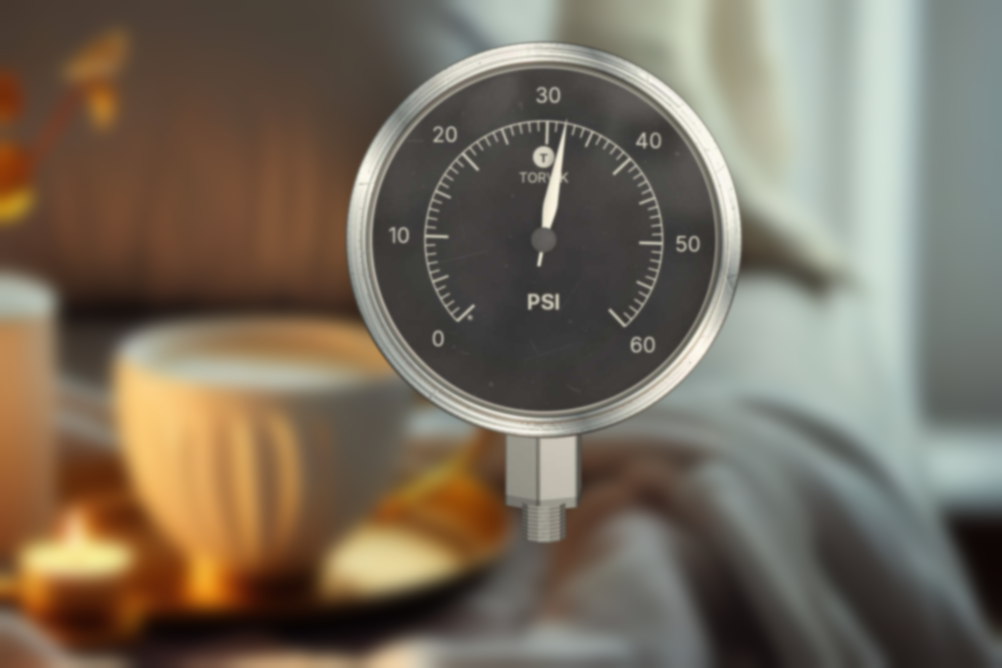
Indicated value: 32psi
